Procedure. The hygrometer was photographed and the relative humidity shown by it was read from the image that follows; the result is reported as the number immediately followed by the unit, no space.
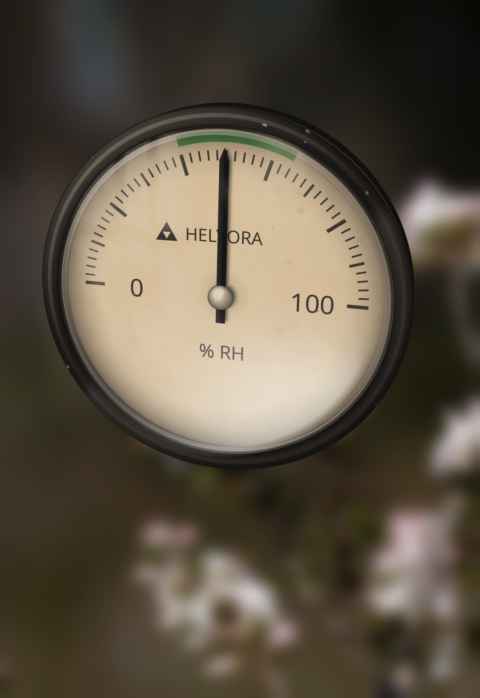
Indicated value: 50%
